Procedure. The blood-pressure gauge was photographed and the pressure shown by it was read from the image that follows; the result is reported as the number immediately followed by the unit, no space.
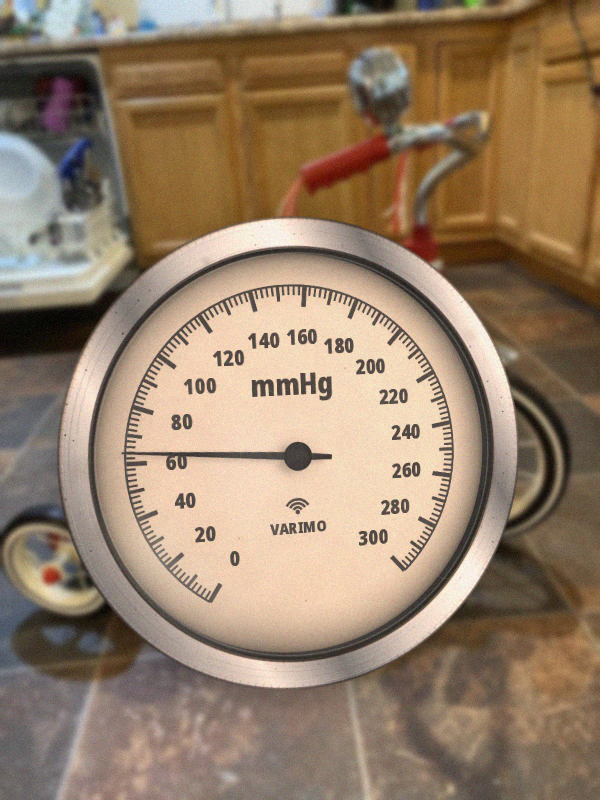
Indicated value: 64mmHg
